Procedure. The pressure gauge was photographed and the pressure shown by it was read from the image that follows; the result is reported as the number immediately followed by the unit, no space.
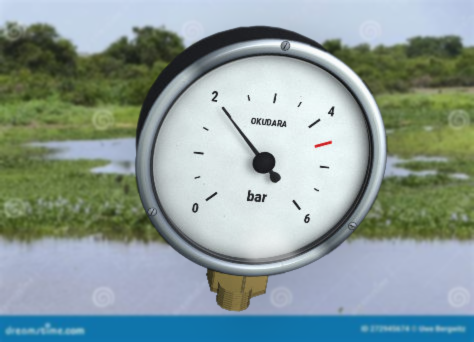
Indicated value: 2bar
